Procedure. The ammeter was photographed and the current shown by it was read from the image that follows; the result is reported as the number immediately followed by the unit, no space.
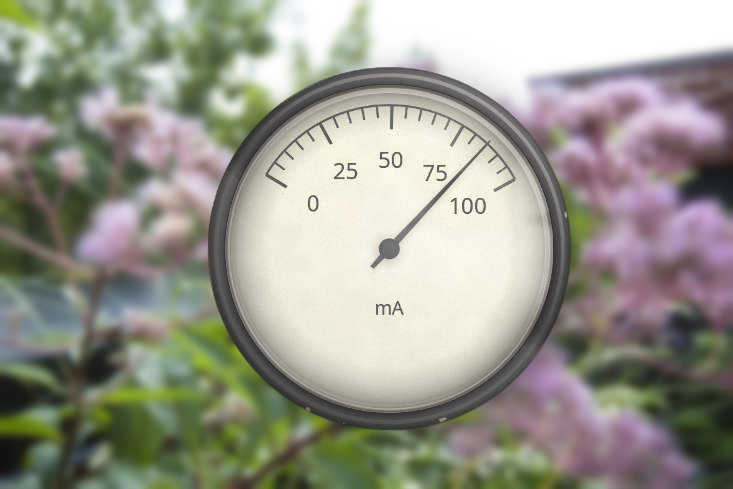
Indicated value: 85mA
